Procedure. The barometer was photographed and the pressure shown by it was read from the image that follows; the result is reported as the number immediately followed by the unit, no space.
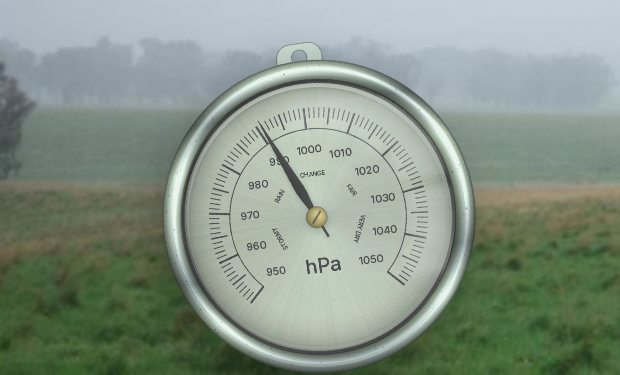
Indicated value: 991hPa
